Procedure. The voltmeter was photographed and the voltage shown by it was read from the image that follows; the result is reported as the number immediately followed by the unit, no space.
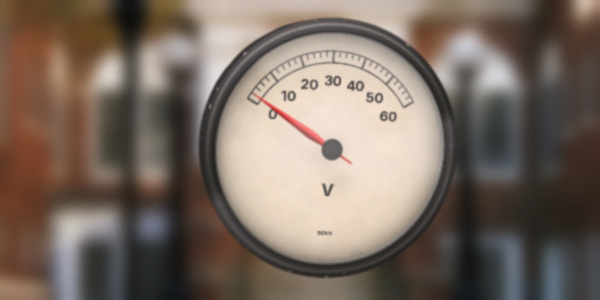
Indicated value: 2V
